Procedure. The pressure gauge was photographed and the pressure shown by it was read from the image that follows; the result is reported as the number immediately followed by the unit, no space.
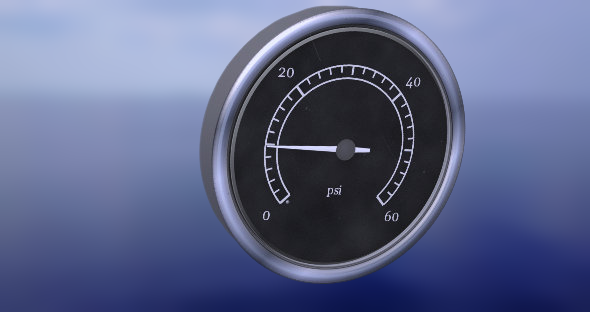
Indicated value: 10psi
